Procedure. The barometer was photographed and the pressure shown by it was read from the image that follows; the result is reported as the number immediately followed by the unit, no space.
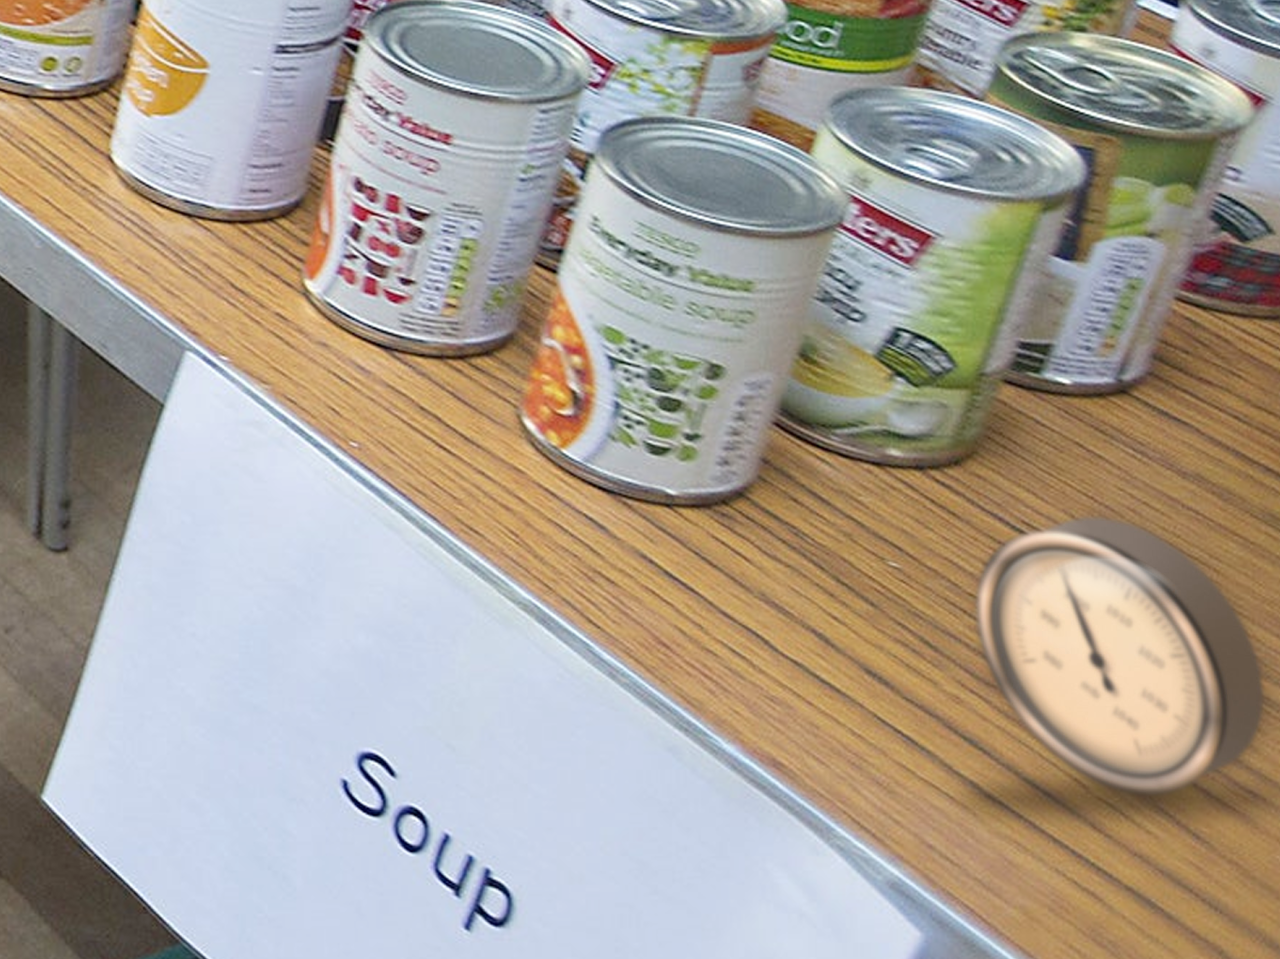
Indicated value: 1000mbar
